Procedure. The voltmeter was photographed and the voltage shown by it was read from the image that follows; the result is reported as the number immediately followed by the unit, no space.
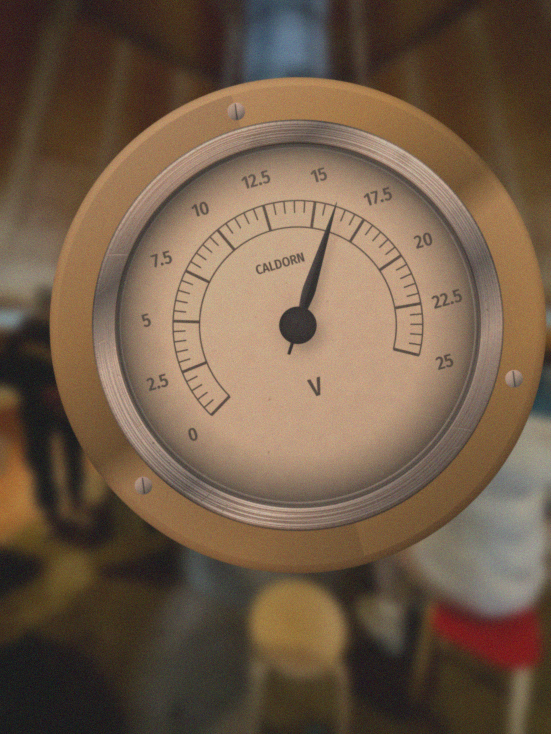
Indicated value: 16V
